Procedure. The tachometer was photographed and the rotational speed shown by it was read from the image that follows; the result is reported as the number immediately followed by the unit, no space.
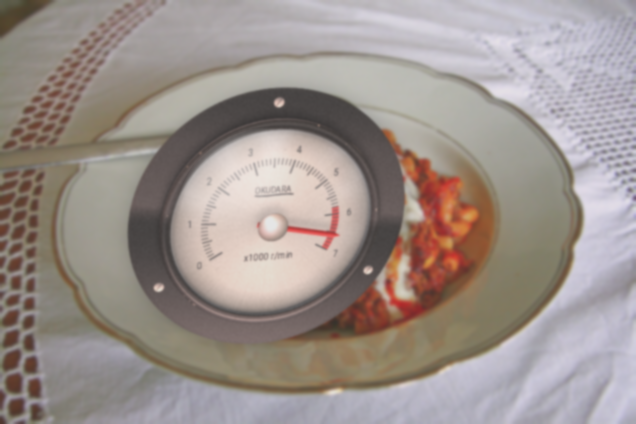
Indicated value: 6500rpm
